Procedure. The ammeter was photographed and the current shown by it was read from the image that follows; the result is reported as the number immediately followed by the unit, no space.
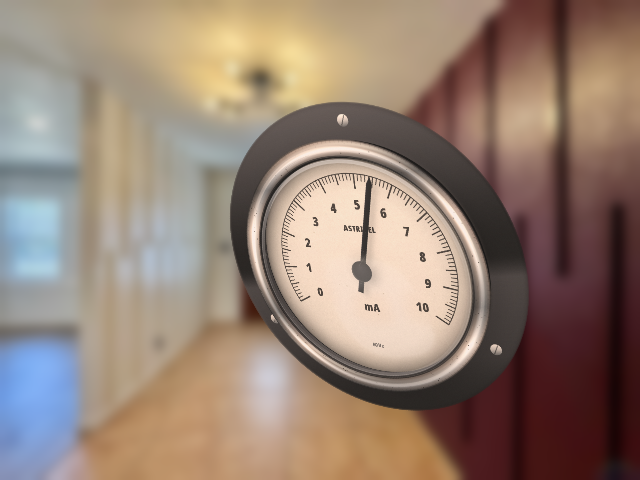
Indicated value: 5.5mA
